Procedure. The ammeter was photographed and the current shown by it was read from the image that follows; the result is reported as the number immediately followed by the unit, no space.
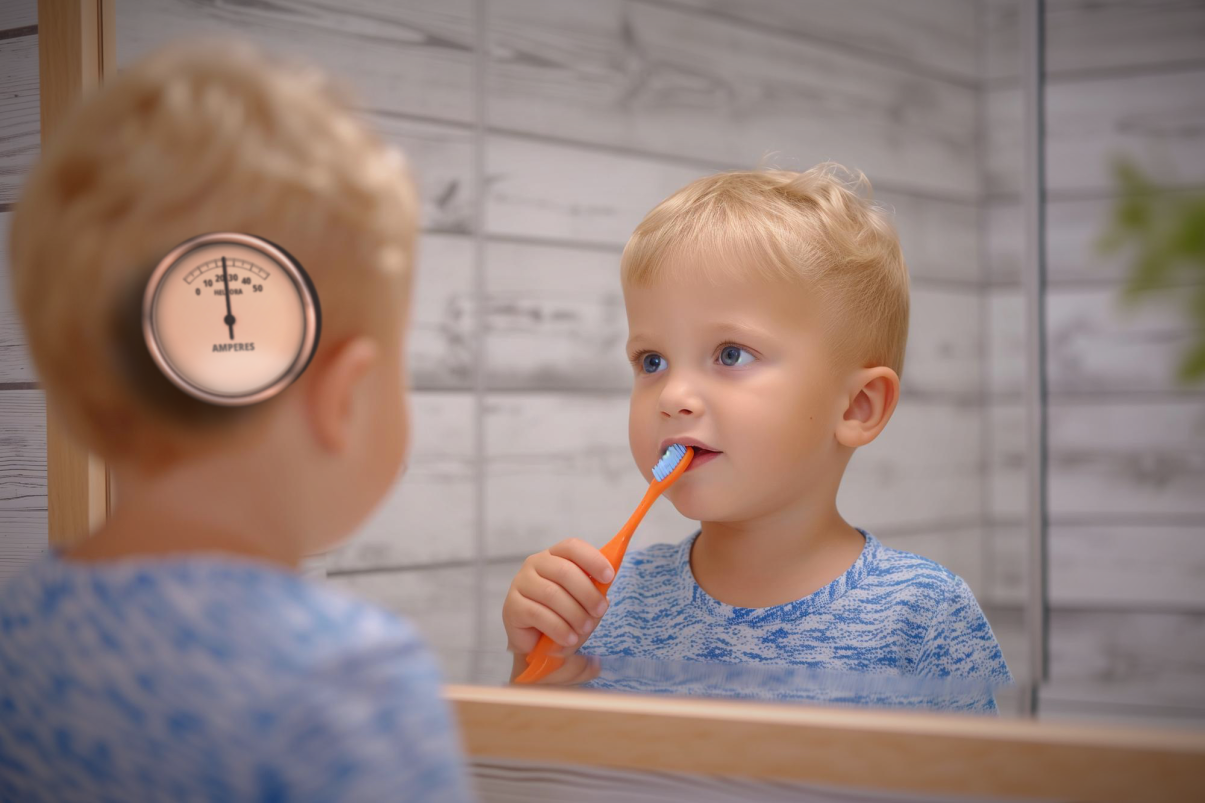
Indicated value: 25A
